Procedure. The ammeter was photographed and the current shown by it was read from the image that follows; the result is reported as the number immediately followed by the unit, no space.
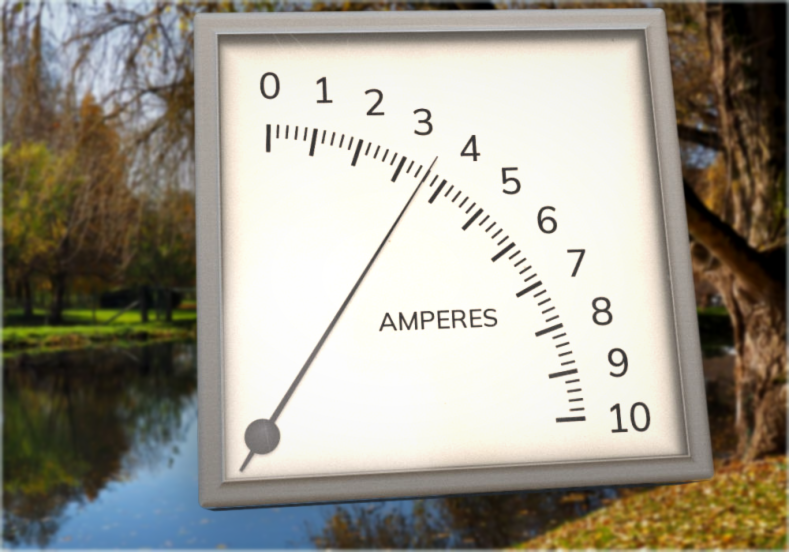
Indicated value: 3.6A
